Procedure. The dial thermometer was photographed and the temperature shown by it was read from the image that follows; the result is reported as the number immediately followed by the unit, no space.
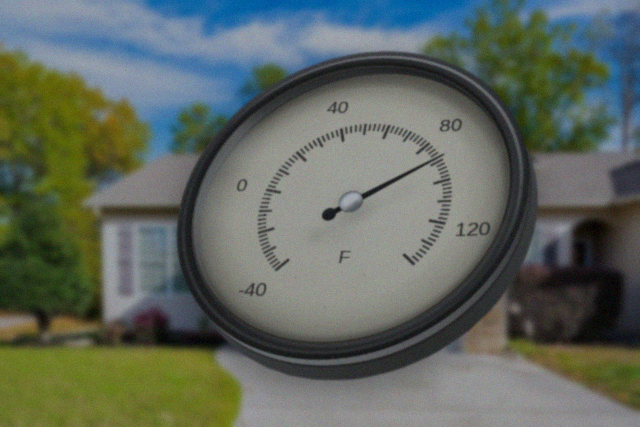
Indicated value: 90°F
